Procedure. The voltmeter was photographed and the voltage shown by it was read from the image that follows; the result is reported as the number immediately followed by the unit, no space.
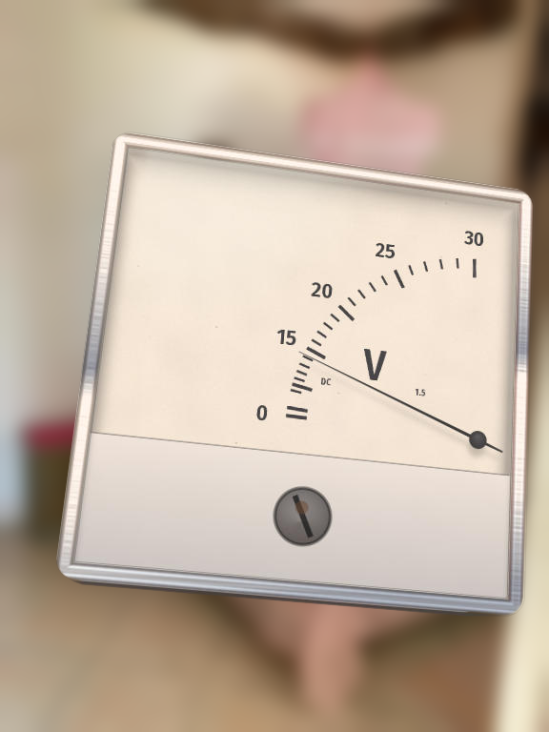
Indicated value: 14V
